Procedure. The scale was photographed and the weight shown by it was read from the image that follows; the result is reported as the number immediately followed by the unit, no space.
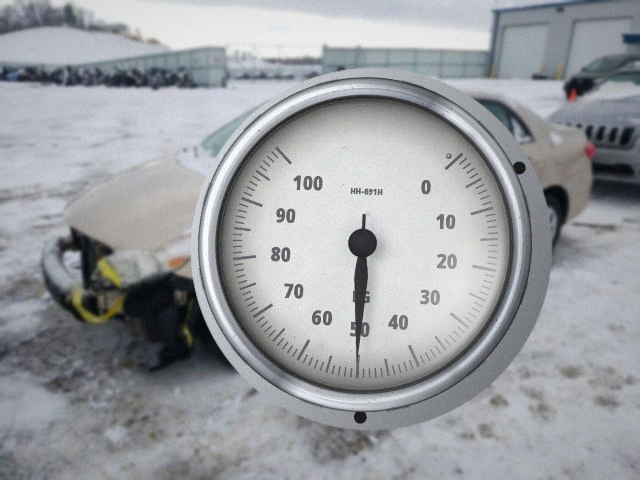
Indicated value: 50kg
